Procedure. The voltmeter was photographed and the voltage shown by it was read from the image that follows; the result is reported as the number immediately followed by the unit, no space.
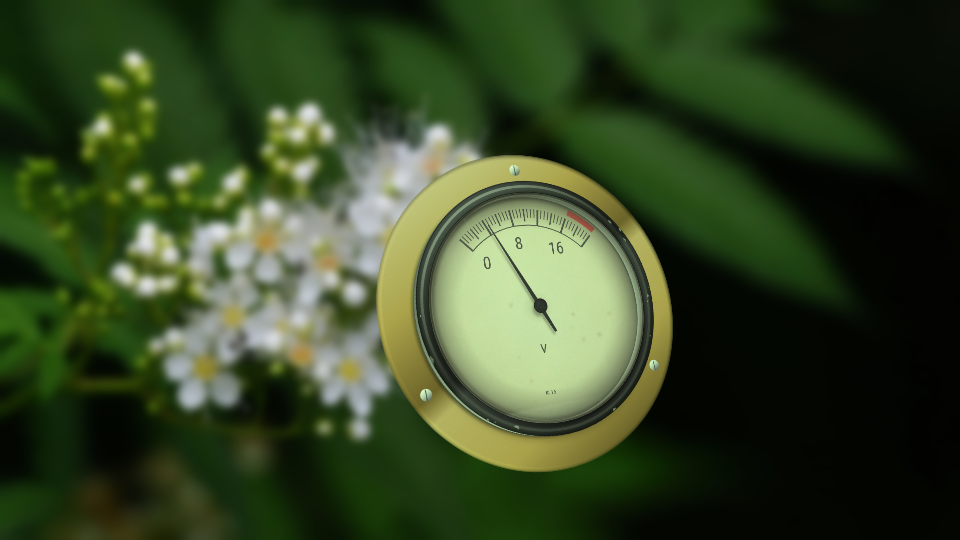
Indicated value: 4V
